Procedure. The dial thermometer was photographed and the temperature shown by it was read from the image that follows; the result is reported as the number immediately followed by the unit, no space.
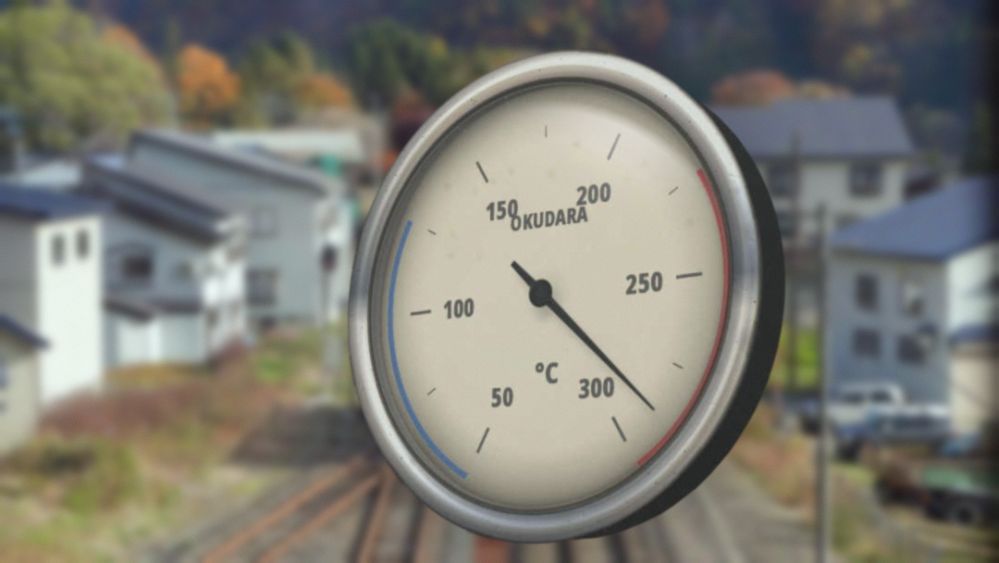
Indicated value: 287.5°C
